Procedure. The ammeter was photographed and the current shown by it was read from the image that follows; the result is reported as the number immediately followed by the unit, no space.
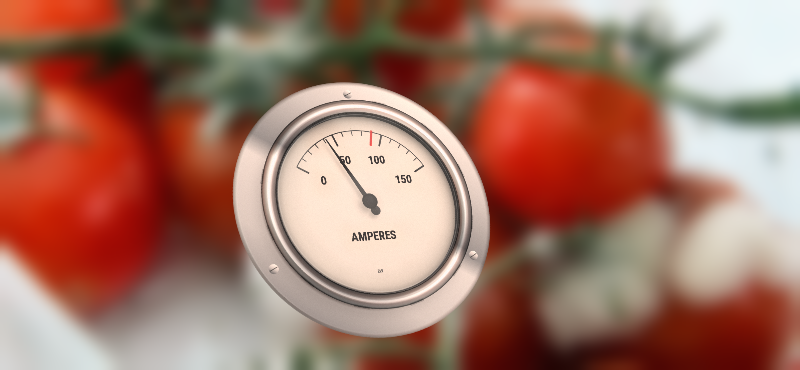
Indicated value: 40A
